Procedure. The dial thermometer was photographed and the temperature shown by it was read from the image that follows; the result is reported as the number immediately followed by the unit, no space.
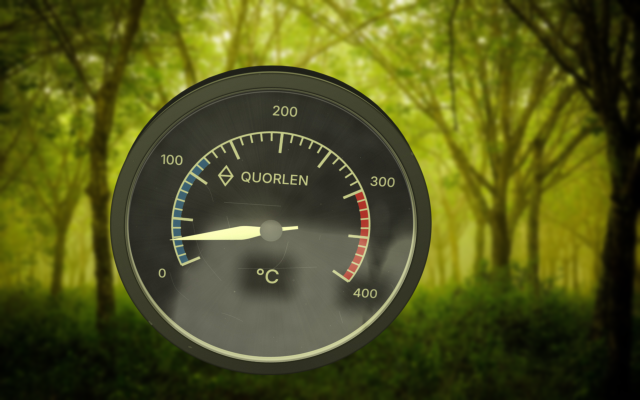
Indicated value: 30°C
